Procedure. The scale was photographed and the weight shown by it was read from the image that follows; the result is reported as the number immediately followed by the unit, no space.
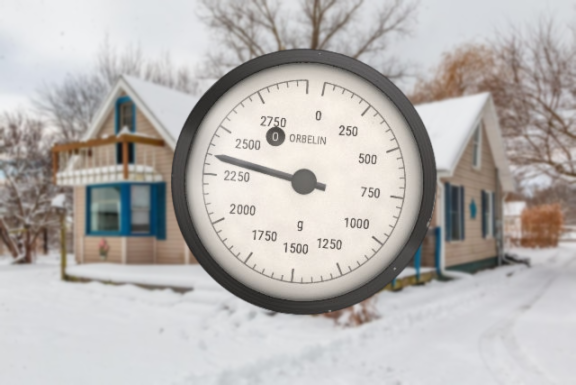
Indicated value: 2350g
